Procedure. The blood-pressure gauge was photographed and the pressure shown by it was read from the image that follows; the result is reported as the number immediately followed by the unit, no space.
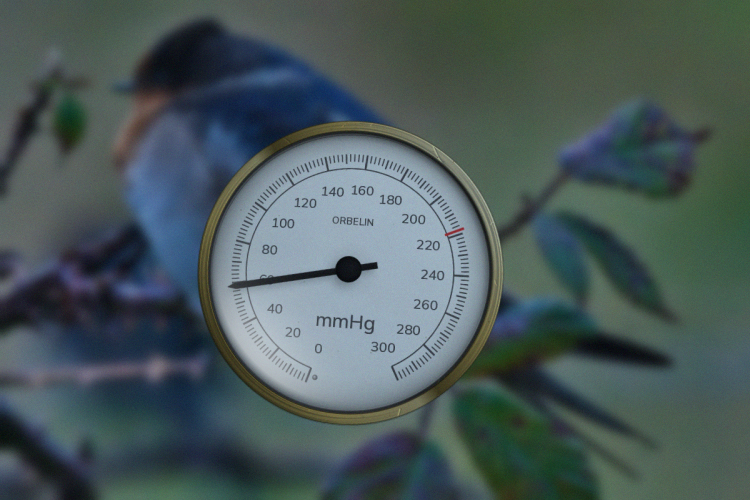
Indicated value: 58mmHg
